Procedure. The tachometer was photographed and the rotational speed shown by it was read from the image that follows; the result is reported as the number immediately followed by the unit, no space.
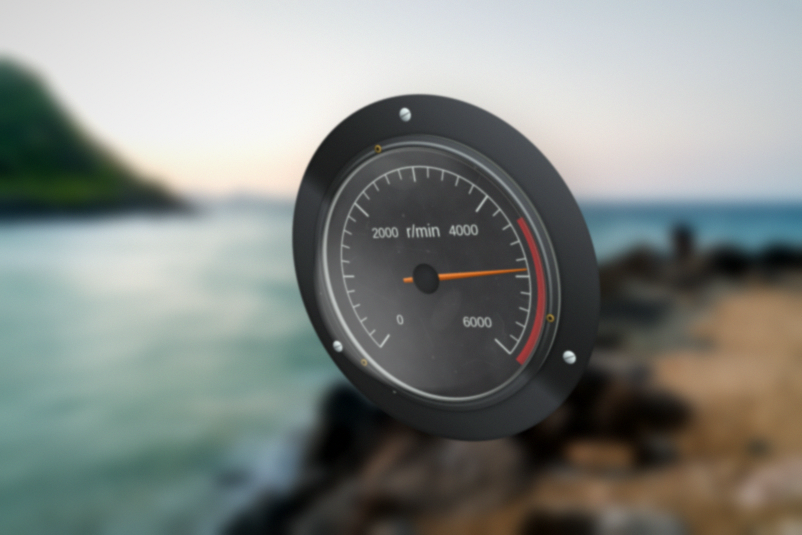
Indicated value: 4900rpm
